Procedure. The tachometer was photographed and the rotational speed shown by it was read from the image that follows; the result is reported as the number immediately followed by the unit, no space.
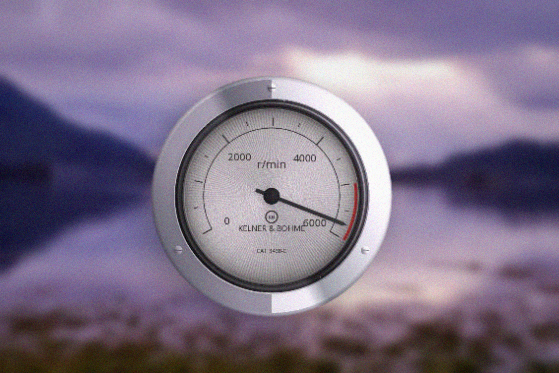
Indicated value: 5750rpm
